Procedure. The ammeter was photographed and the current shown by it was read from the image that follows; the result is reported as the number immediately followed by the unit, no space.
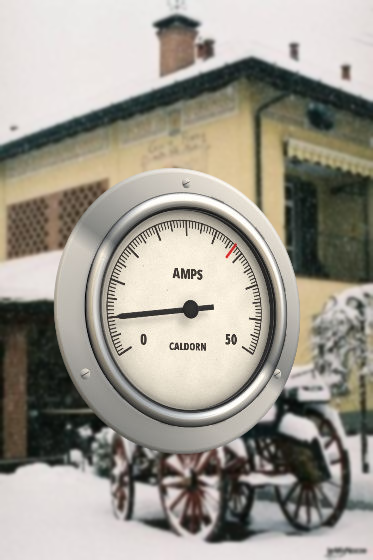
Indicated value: 5A
